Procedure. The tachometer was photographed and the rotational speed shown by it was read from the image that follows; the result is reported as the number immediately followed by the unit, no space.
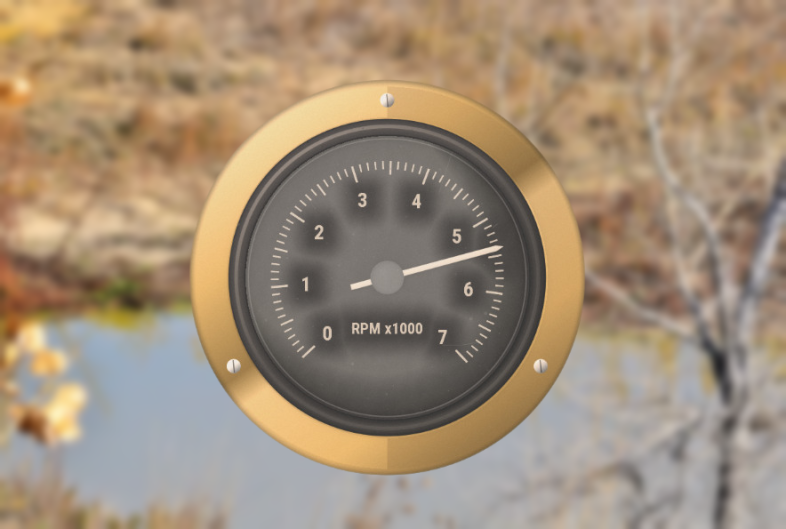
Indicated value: 5400rpm
